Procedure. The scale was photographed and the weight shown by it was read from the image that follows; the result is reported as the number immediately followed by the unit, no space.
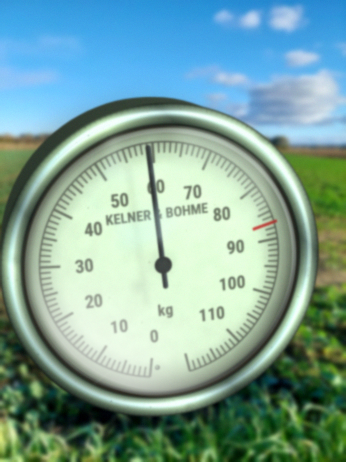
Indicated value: 59kg
